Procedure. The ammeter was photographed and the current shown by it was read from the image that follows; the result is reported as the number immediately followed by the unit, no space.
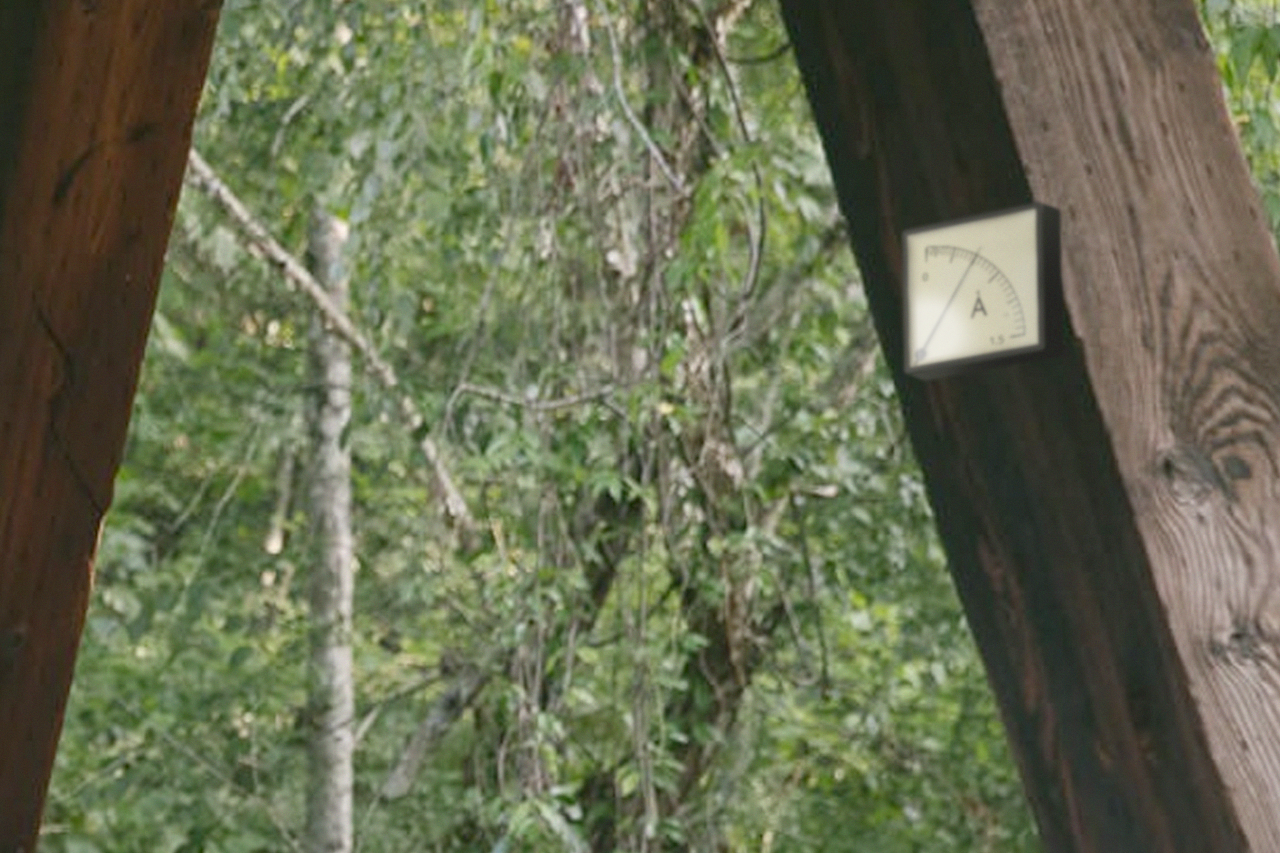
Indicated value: 0.75A
